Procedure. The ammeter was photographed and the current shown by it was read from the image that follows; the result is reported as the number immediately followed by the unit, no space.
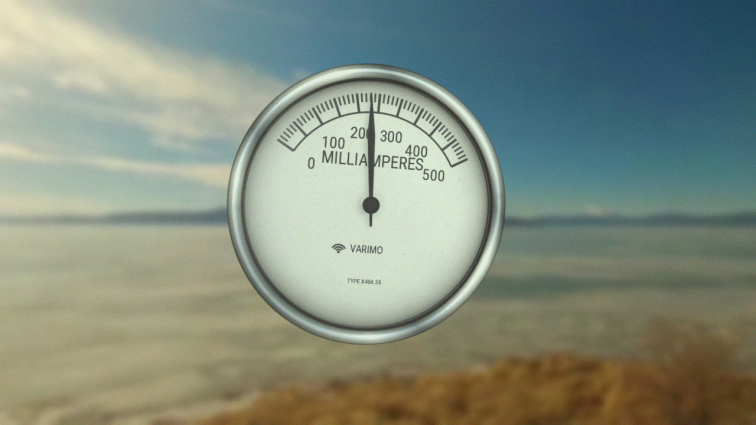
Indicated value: 230mA
